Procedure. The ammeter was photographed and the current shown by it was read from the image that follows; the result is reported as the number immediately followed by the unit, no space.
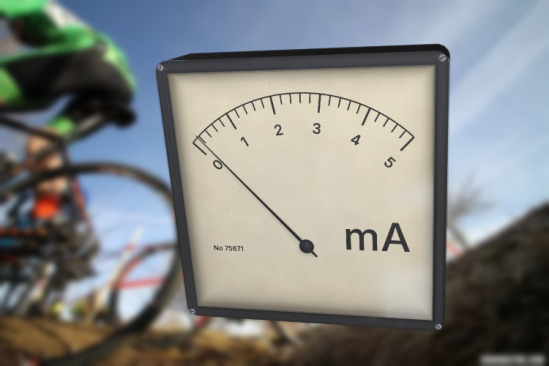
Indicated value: 0.2mA
